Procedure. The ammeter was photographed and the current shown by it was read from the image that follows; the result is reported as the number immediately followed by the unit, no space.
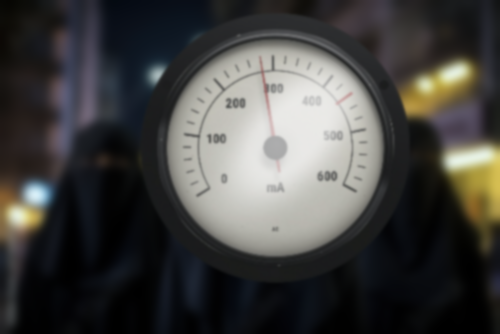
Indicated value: 280mA
